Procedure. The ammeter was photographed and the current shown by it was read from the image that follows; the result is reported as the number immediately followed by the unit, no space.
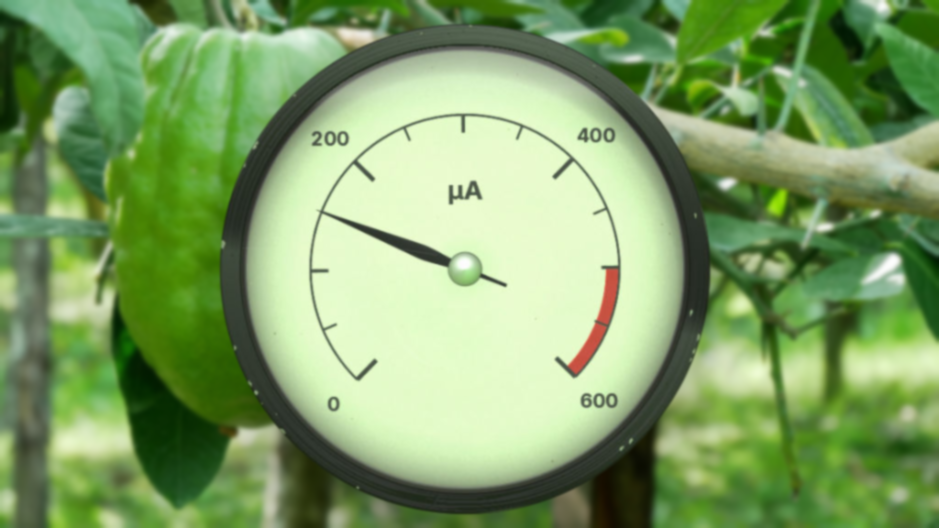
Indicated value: 150µA
